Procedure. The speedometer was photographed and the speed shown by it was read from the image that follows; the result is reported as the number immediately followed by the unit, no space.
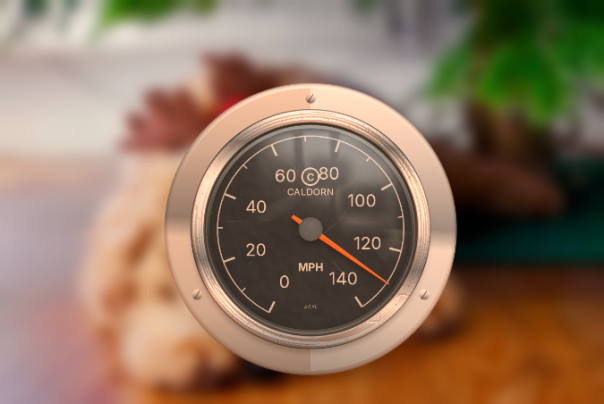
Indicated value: 130mph
